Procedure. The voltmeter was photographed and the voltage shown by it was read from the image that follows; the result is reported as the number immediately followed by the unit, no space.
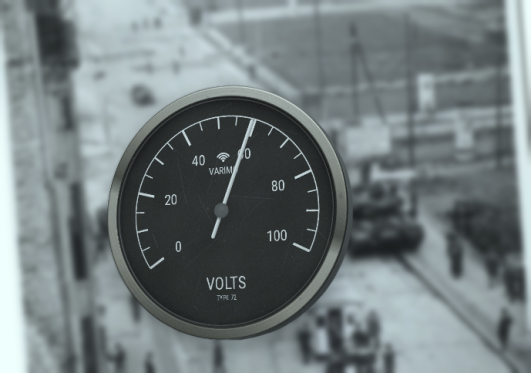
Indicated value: 60V
